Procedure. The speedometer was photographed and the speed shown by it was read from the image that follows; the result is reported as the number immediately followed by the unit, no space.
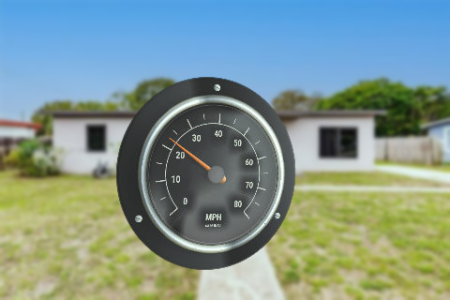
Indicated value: 22.5mph
